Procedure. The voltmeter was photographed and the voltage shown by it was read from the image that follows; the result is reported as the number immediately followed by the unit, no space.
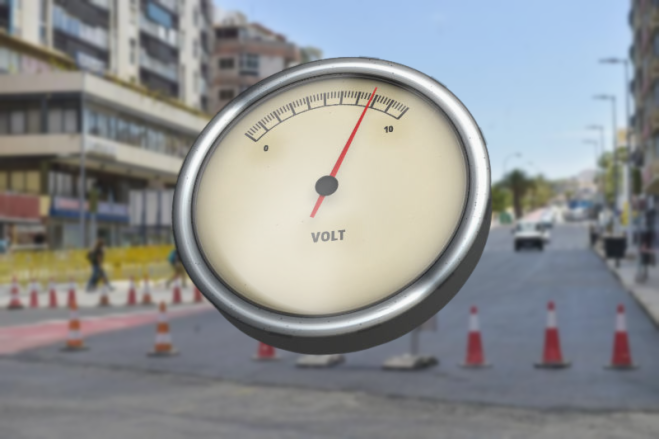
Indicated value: 8V
